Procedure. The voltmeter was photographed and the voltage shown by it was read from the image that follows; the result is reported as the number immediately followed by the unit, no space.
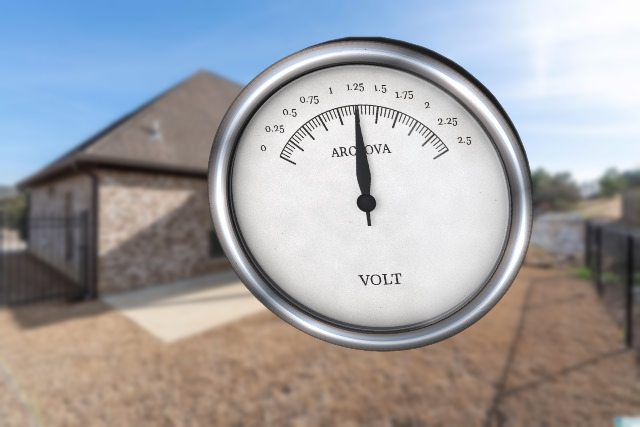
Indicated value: 1.25V
